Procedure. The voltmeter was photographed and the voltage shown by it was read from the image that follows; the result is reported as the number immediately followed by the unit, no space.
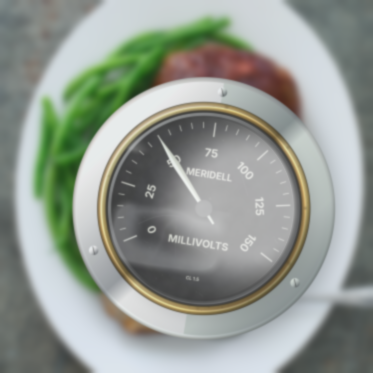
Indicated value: 50mV
